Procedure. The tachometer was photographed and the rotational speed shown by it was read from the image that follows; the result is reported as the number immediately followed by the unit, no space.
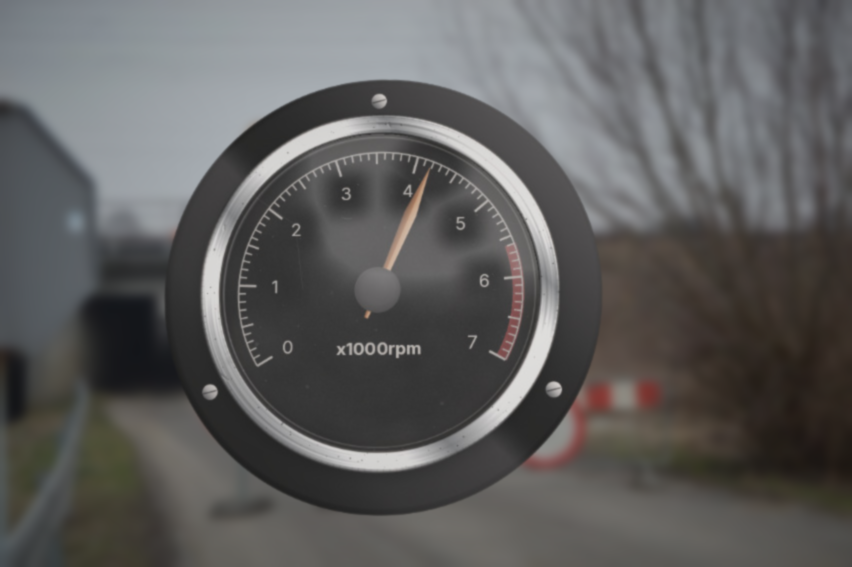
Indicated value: 4200rpm
